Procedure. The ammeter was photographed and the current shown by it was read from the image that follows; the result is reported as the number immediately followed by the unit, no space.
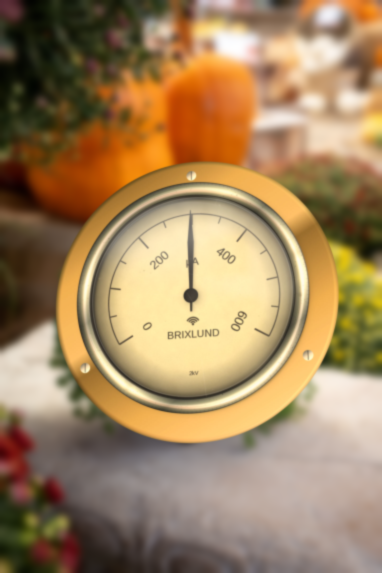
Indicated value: 300µA
